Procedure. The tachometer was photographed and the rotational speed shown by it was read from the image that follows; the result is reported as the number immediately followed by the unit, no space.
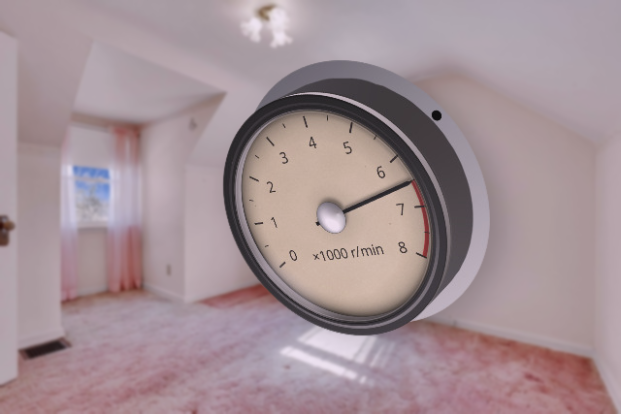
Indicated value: 6500rpm
